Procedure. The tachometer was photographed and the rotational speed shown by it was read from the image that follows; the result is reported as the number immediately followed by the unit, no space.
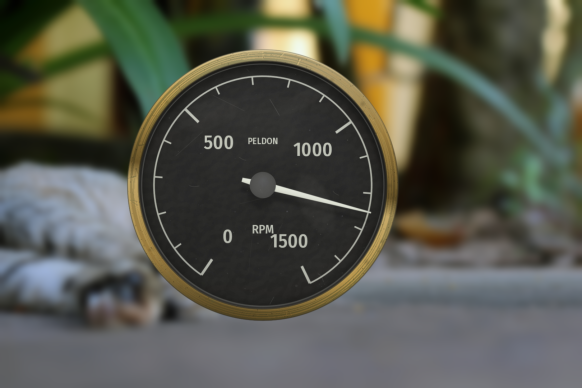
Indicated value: 1250rpm
